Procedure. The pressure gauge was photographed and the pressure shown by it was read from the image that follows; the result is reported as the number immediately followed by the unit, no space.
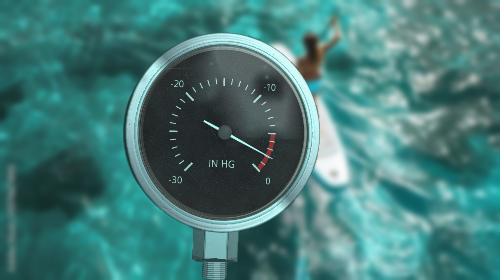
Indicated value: -2inHg
